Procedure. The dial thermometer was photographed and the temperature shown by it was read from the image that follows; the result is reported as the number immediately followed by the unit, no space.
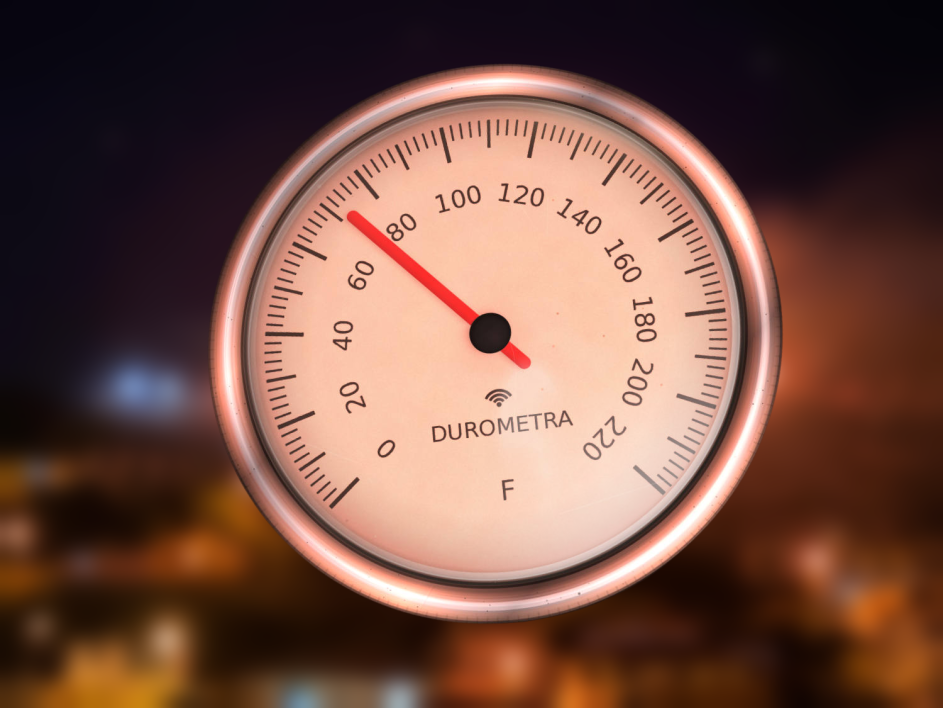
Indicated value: 72°F
